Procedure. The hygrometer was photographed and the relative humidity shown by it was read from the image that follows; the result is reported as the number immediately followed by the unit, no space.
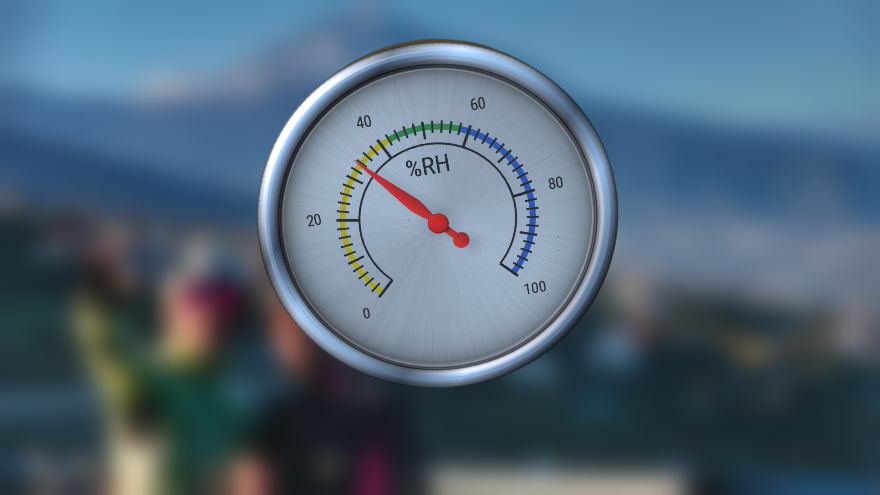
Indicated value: 34%
